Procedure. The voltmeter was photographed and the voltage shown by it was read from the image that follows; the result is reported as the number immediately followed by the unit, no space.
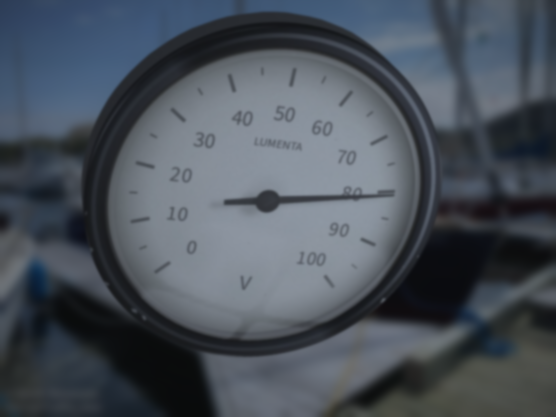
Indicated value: 80V
